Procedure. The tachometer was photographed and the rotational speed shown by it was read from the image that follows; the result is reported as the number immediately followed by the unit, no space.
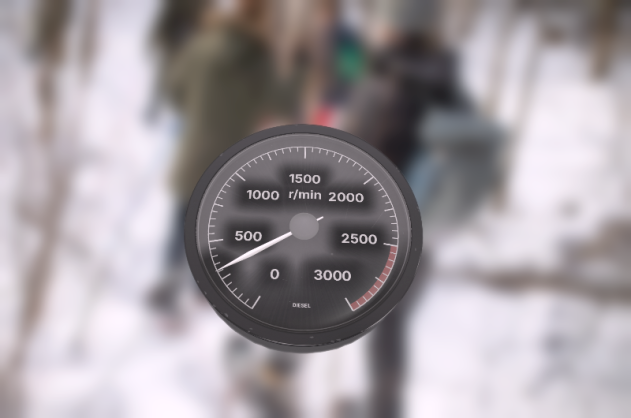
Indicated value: 300rpm
